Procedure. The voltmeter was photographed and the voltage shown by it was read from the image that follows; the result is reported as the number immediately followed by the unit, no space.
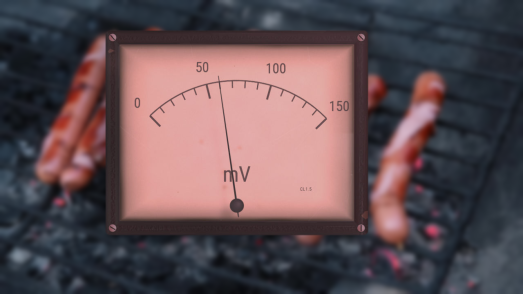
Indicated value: 60mV
